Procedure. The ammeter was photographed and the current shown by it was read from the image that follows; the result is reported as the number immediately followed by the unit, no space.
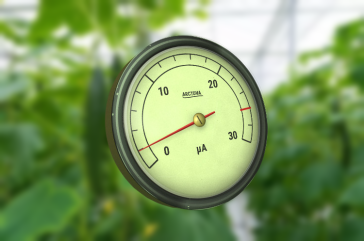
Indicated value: 2µA
